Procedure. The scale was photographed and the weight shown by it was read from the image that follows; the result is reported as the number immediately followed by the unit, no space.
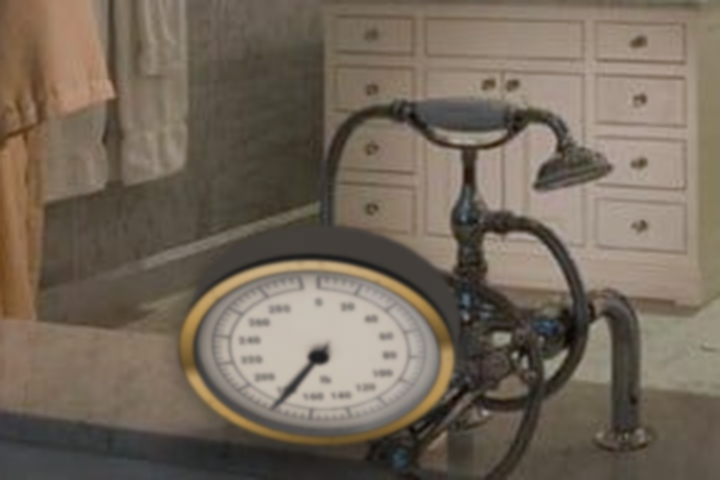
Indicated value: 180lb
